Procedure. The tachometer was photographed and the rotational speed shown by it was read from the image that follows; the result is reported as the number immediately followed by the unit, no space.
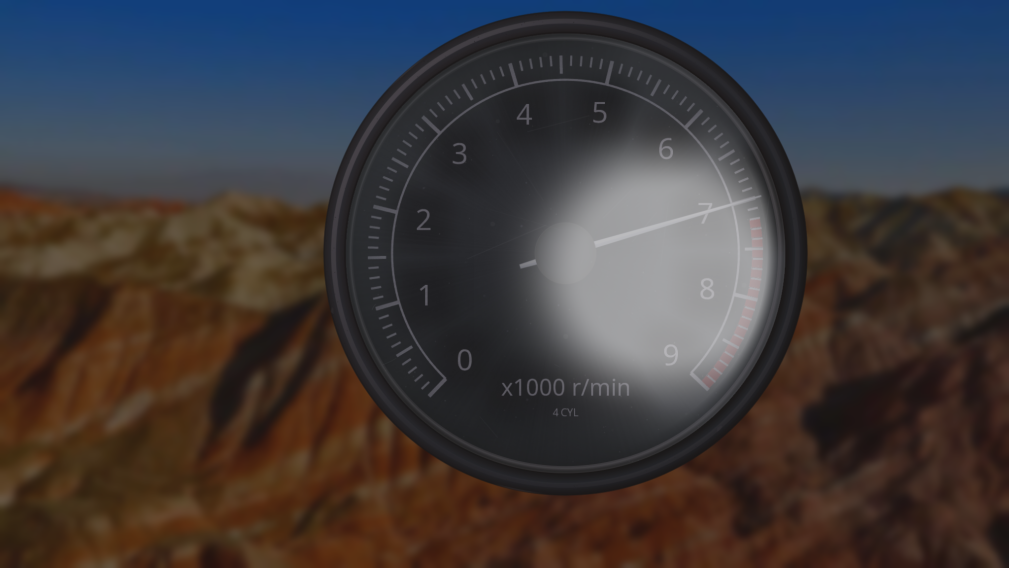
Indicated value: 7000rpm
